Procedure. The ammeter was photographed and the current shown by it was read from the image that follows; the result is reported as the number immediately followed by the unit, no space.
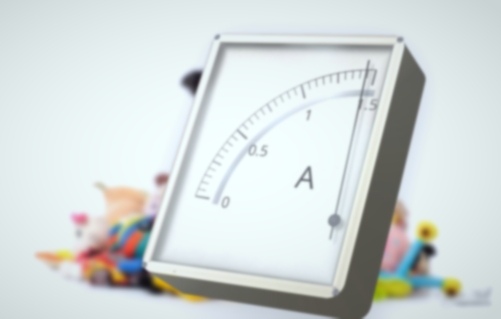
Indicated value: 1.45A
